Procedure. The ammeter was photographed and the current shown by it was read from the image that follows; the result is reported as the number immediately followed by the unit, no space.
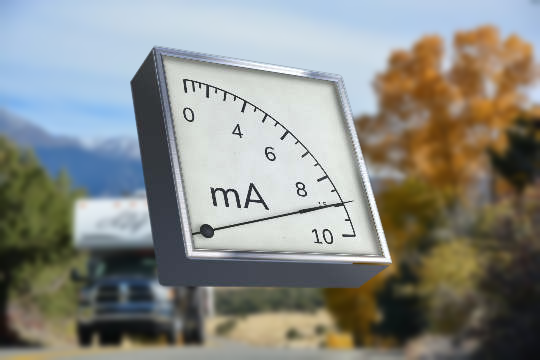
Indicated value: 9mA
